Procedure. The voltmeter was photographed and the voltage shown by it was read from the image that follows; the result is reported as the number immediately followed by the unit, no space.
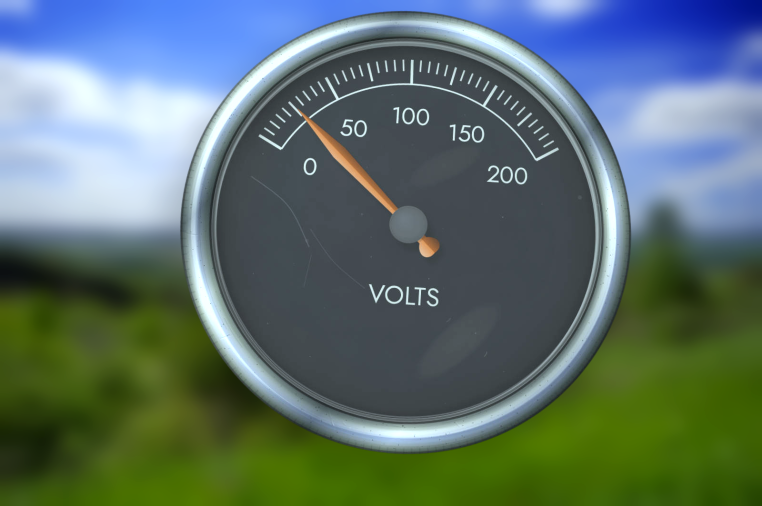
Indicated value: 25V
